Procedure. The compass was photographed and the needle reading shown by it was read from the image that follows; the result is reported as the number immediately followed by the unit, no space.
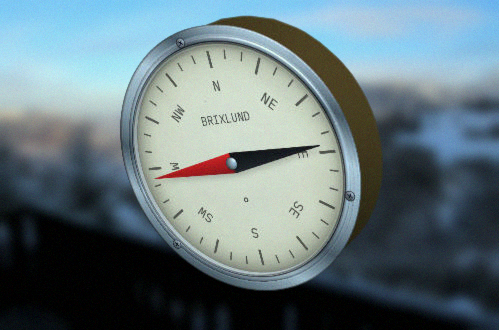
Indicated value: 265°
